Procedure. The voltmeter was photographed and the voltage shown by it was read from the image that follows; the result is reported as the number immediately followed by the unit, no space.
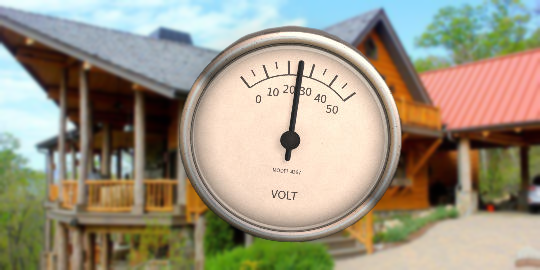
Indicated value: 25V
